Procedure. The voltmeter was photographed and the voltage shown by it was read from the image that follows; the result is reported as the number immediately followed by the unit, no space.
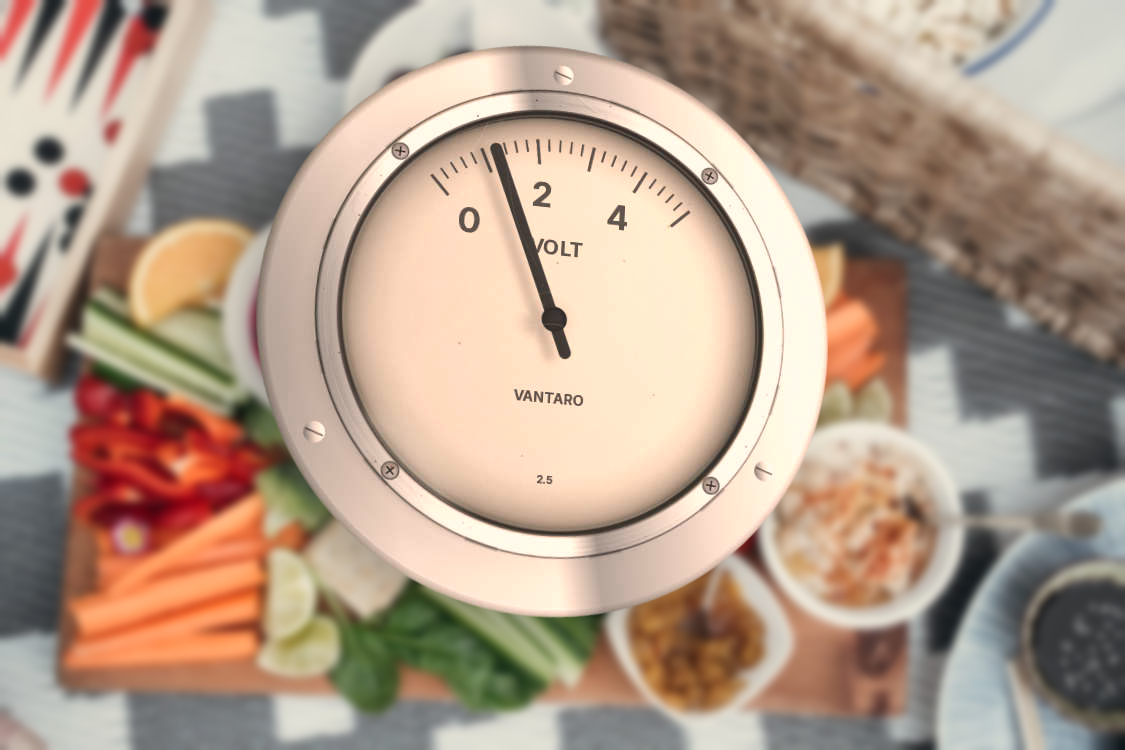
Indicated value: 1.2V
